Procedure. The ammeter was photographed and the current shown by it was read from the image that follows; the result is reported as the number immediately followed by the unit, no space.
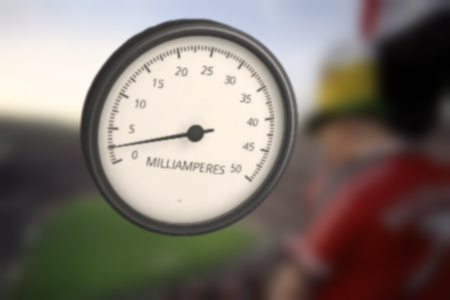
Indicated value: 2.5mA
